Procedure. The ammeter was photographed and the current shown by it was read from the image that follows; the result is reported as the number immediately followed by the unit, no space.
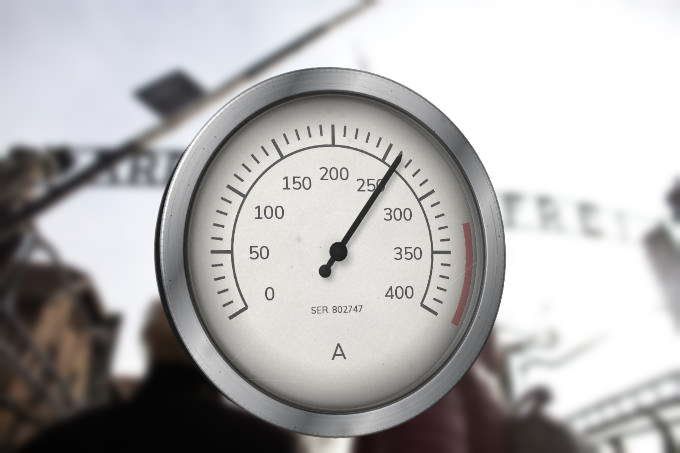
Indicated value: 260A
